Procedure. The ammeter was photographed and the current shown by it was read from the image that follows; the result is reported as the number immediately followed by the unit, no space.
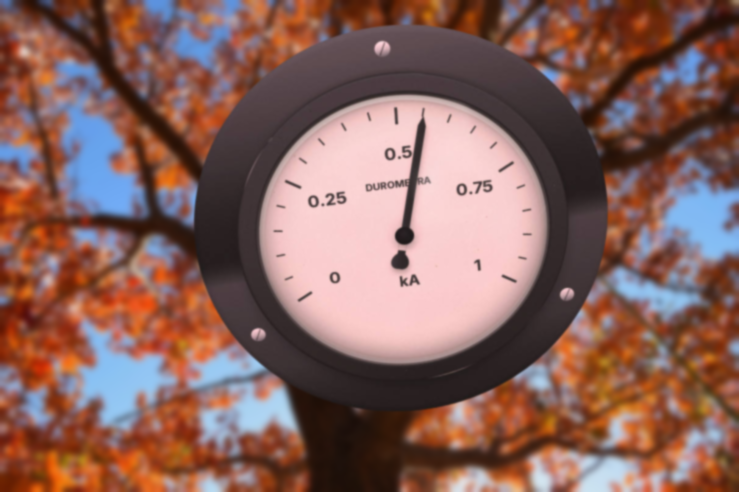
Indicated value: 0.55kA
